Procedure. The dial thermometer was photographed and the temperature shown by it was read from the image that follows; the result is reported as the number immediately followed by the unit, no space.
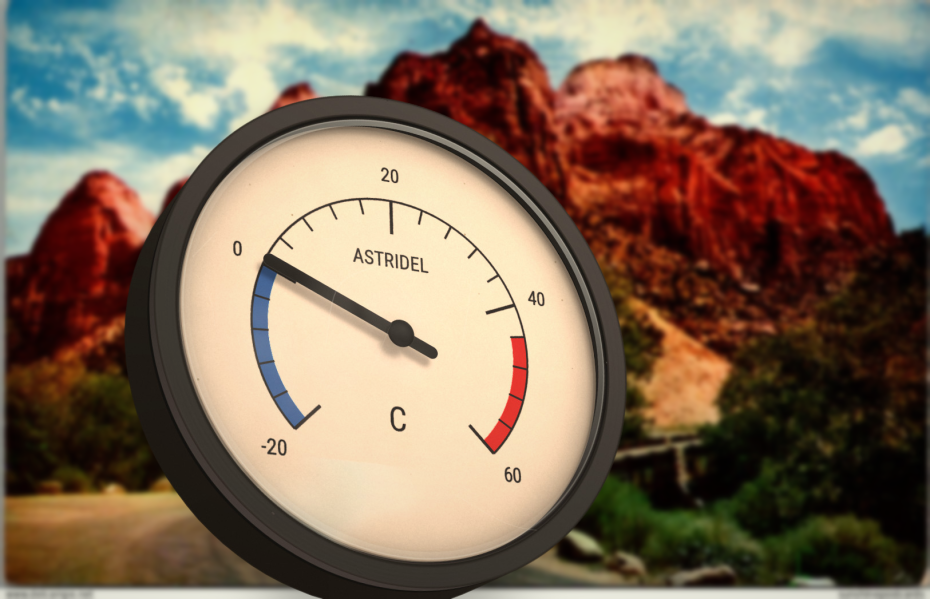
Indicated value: 0°C
